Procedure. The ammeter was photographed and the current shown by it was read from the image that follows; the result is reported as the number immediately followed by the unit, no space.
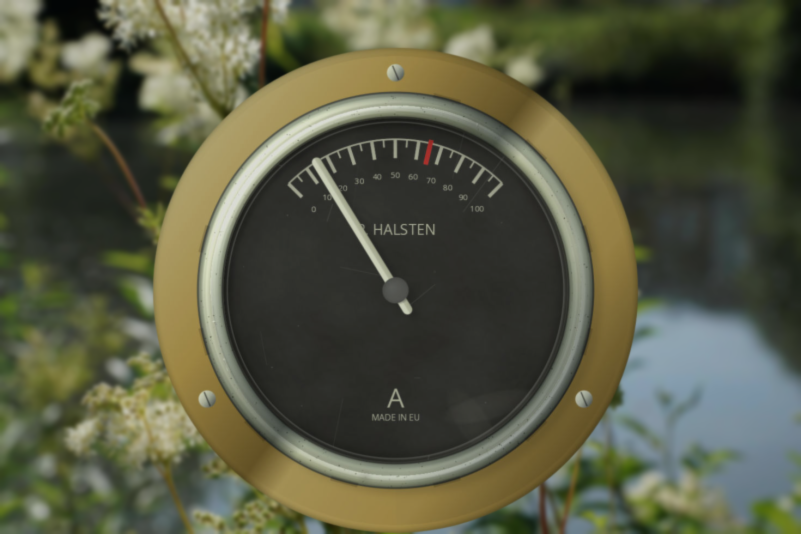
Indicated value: 15A
